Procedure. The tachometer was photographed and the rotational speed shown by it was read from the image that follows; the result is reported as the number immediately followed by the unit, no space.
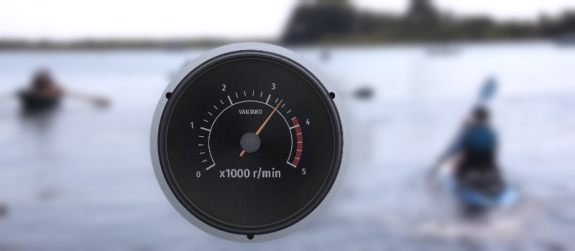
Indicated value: 3300rpm
